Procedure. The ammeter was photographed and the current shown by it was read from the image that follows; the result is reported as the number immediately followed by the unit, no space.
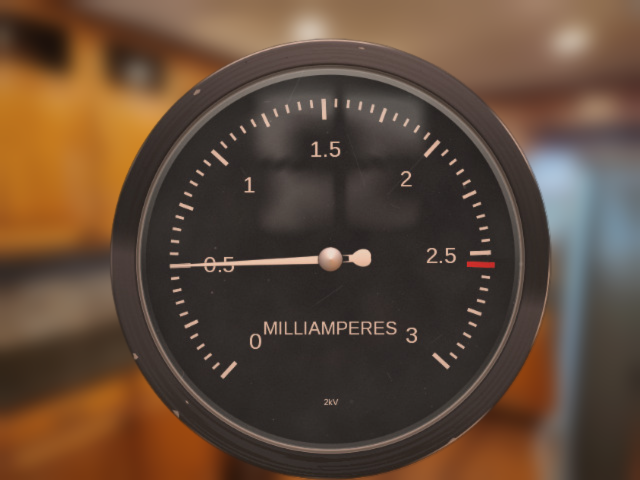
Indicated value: 0.5mA
